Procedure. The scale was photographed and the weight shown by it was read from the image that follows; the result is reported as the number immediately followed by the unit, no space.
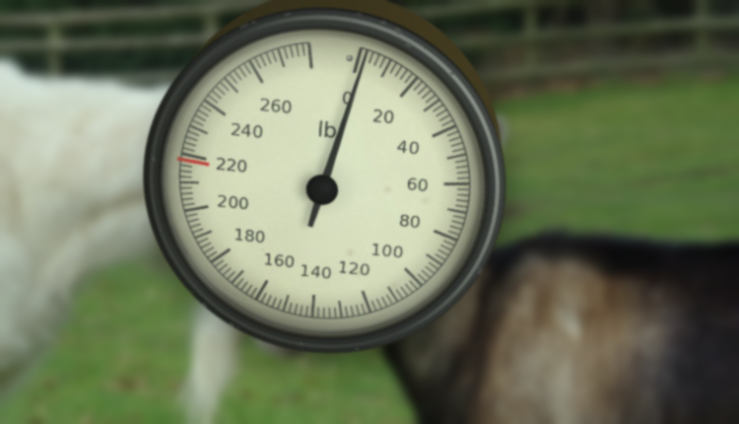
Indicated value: 2lb
